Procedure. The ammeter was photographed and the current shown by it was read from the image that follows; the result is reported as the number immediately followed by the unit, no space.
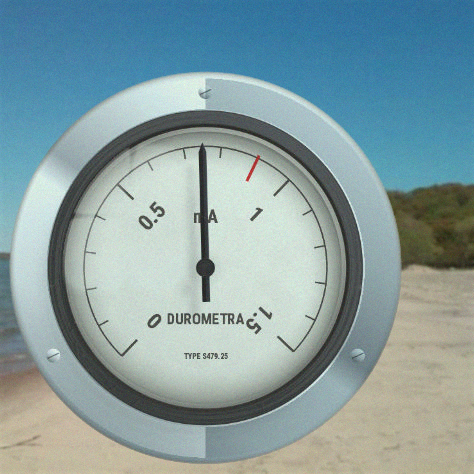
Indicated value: 0.75mA
